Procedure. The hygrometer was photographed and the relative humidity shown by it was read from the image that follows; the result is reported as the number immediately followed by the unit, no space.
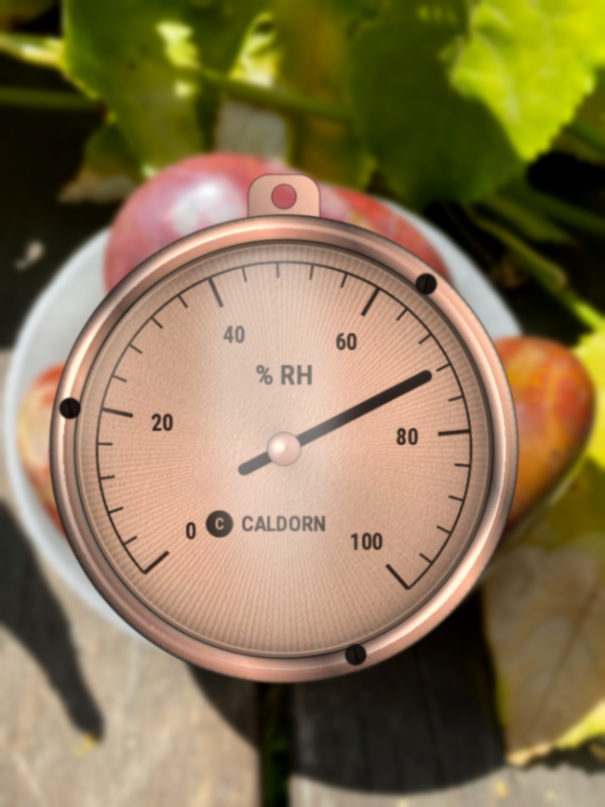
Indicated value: 72%
